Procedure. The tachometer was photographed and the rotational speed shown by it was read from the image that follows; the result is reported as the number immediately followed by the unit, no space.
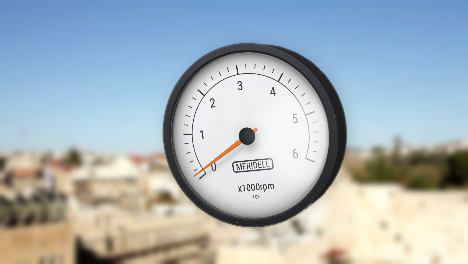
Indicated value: 100rpm
